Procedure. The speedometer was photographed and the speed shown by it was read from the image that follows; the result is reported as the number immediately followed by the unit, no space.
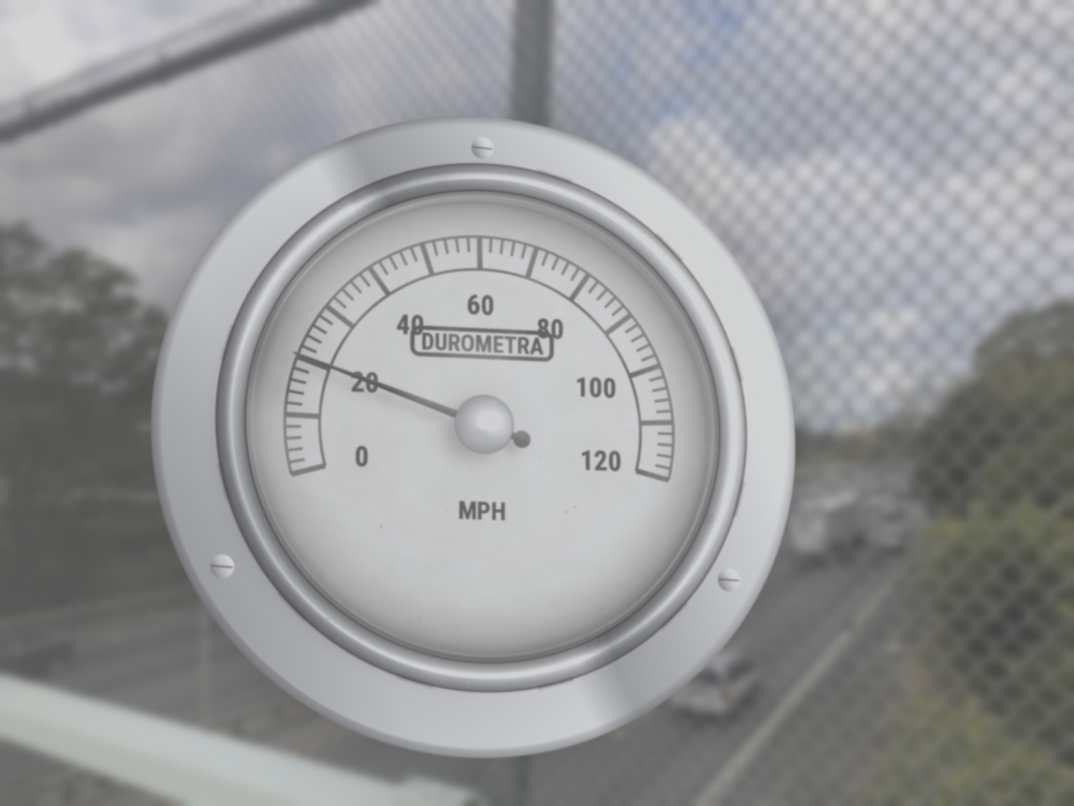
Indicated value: 20mph
